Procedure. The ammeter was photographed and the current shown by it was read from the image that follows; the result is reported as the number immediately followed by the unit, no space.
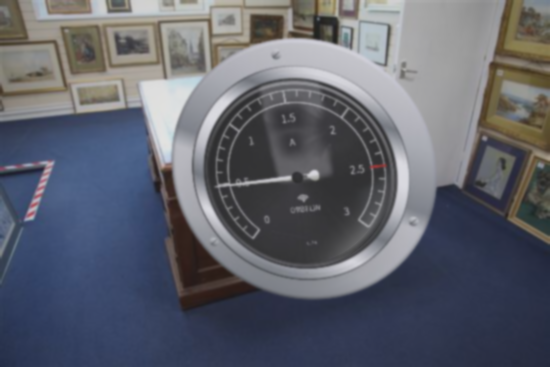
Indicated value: 0.5A
